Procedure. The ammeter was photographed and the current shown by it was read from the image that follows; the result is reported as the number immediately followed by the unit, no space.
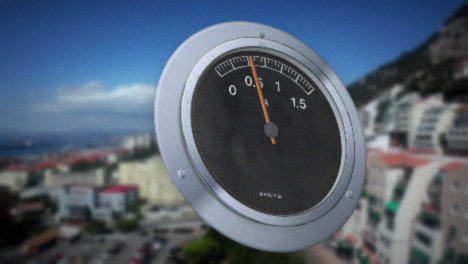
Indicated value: 0.5A
